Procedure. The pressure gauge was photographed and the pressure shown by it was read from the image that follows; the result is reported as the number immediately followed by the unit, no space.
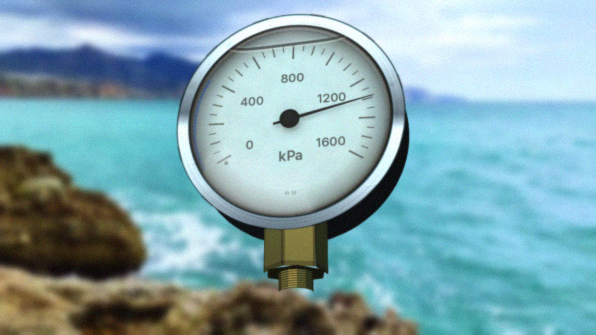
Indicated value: 1300kPa
